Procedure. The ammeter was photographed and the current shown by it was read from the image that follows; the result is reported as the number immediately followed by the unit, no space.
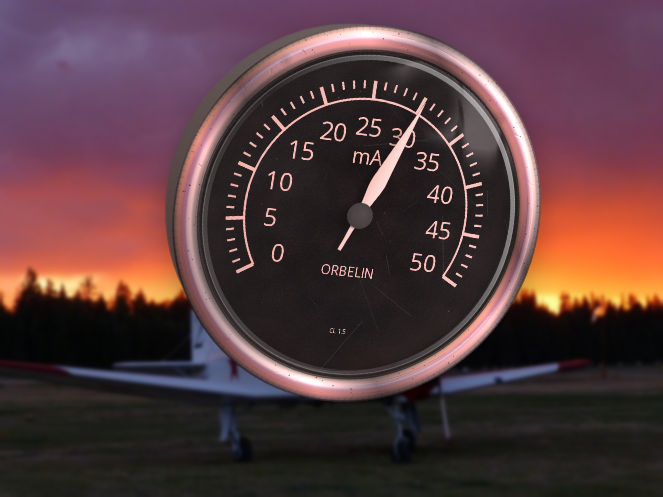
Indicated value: 30mA
